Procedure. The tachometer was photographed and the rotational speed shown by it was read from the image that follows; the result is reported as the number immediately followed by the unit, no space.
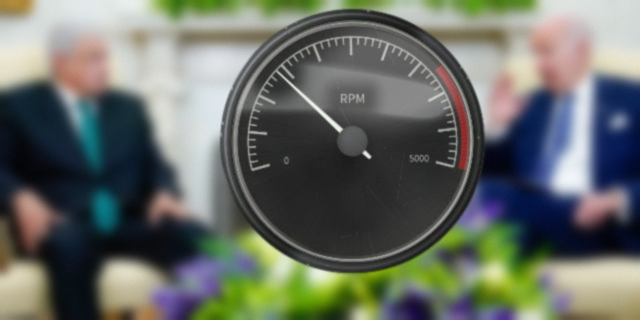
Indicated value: 1400rpm
